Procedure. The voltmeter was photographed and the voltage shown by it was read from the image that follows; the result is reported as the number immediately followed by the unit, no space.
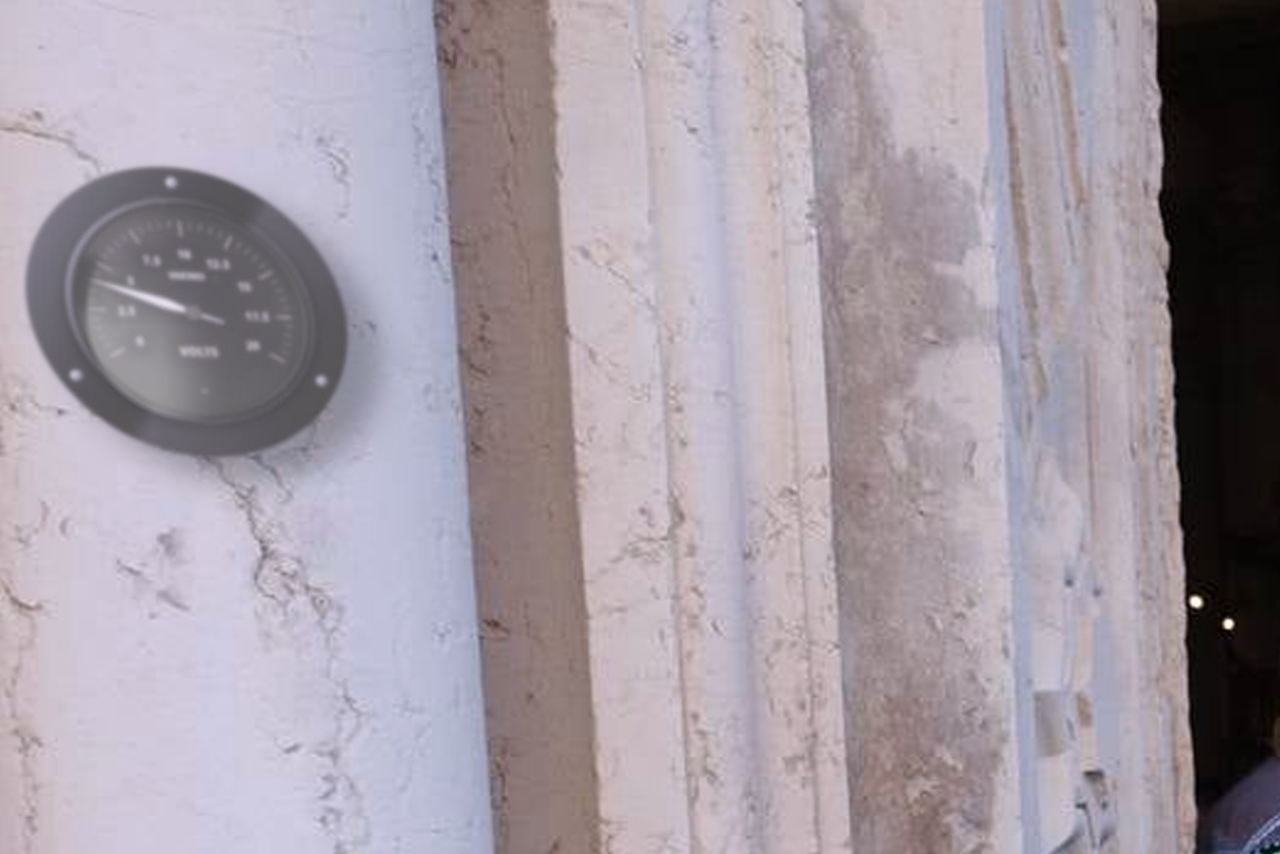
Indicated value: 4V
